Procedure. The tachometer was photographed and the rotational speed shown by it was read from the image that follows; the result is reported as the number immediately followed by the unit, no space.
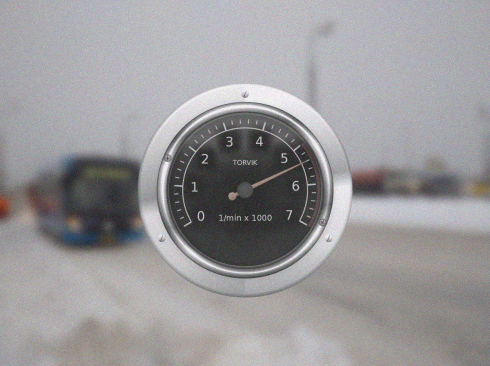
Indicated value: 5400rpm
